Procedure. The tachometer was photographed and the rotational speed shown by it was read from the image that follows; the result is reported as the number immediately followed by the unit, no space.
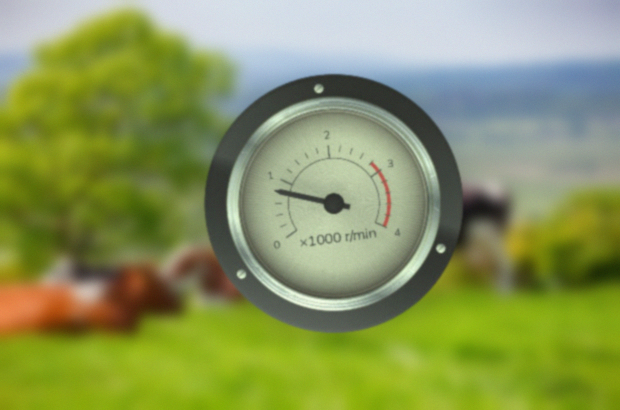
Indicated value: 800rpm
